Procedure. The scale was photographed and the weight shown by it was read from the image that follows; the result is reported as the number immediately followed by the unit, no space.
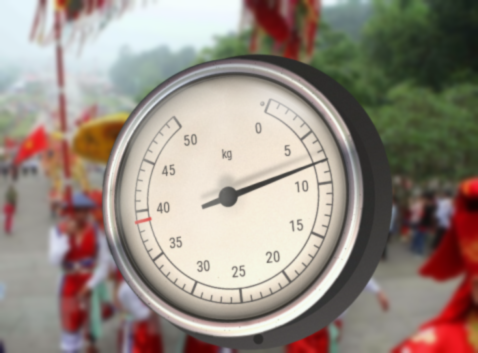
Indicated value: 8kg
